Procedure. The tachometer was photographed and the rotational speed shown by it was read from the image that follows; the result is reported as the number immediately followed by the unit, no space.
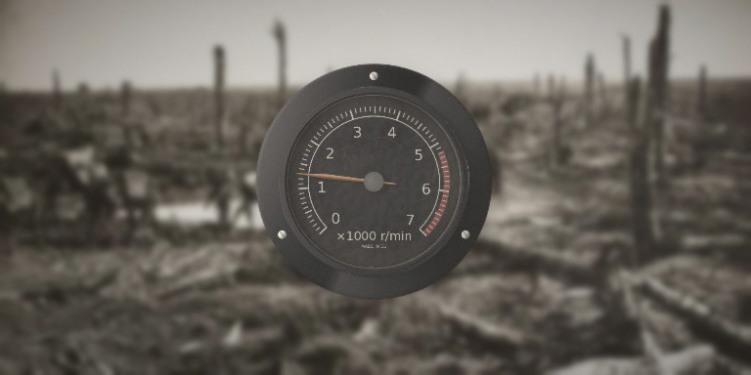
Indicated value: 1300rpm
